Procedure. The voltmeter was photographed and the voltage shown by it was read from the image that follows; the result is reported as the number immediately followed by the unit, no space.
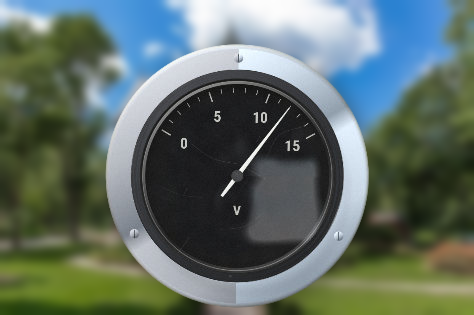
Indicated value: 12V
